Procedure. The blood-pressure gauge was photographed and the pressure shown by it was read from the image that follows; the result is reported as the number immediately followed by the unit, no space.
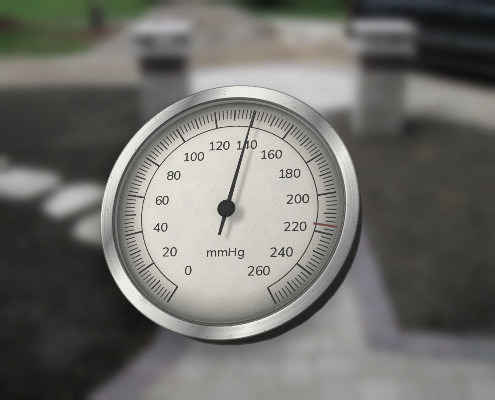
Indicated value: 140mmHg
